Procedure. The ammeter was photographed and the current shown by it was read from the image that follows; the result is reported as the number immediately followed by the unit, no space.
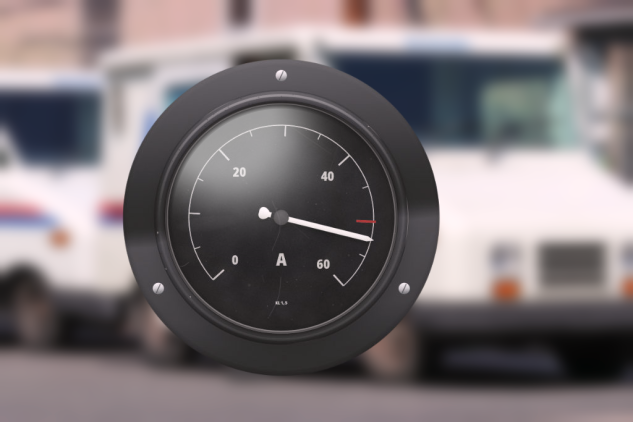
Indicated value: 52.5A
